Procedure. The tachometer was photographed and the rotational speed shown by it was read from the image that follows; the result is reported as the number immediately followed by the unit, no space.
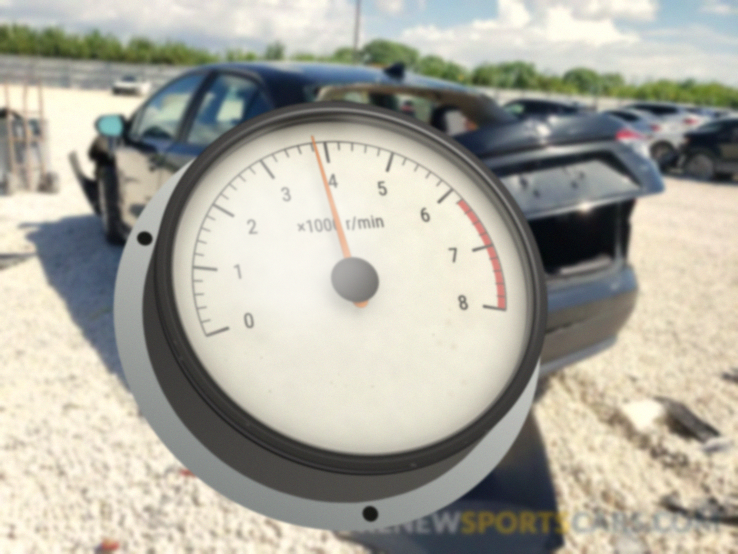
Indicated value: 3800rpm
